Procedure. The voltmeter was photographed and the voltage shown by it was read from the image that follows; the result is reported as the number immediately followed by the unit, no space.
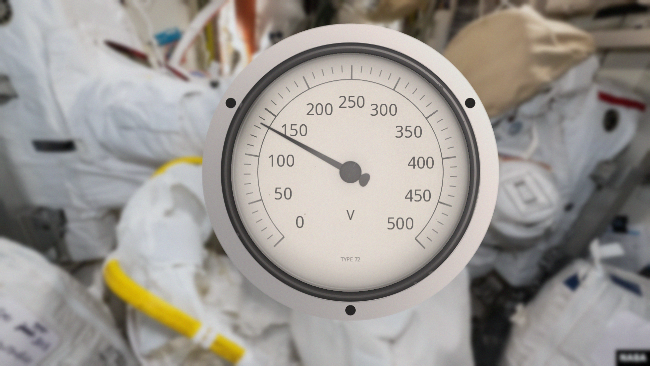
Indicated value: 135V
